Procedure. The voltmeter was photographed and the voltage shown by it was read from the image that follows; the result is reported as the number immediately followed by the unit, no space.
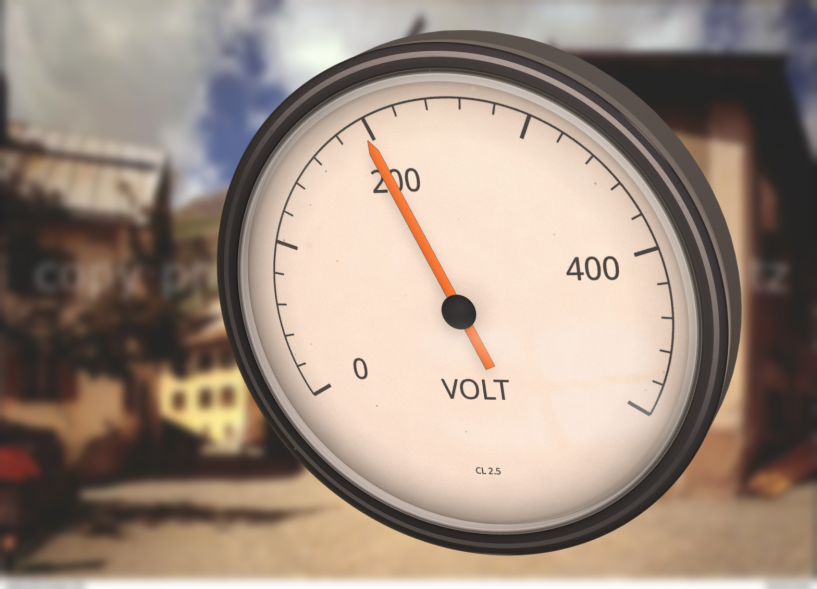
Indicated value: 200V
